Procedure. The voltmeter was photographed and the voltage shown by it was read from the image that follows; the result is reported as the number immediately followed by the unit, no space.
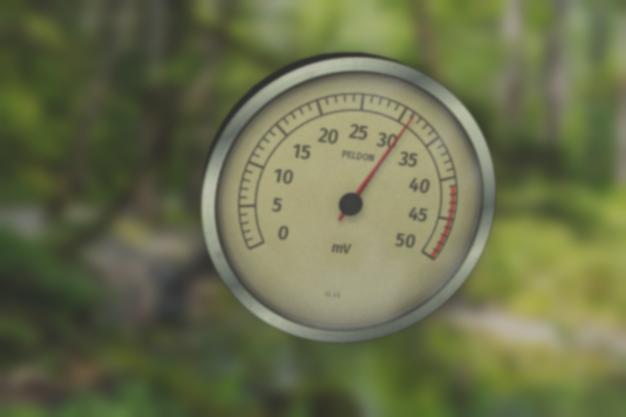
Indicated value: 31mV
